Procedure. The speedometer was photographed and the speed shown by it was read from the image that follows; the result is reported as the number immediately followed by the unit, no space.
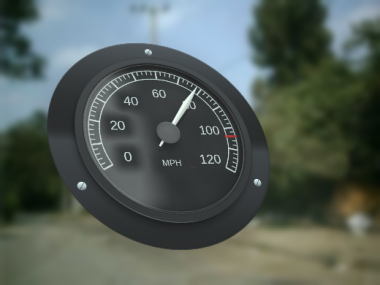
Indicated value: 78mph
